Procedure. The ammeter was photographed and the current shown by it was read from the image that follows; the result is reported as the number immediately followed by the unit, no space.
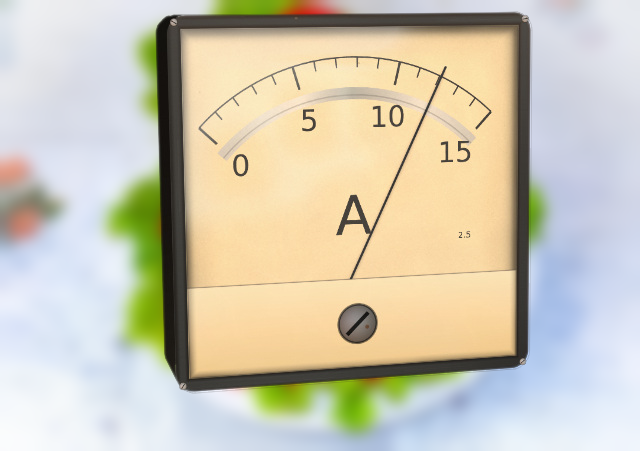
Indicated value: 12A
